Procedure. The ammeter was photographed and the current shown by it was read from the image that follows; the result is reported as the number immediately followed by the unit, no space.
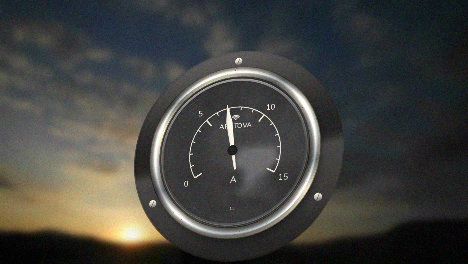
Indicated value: 7A
